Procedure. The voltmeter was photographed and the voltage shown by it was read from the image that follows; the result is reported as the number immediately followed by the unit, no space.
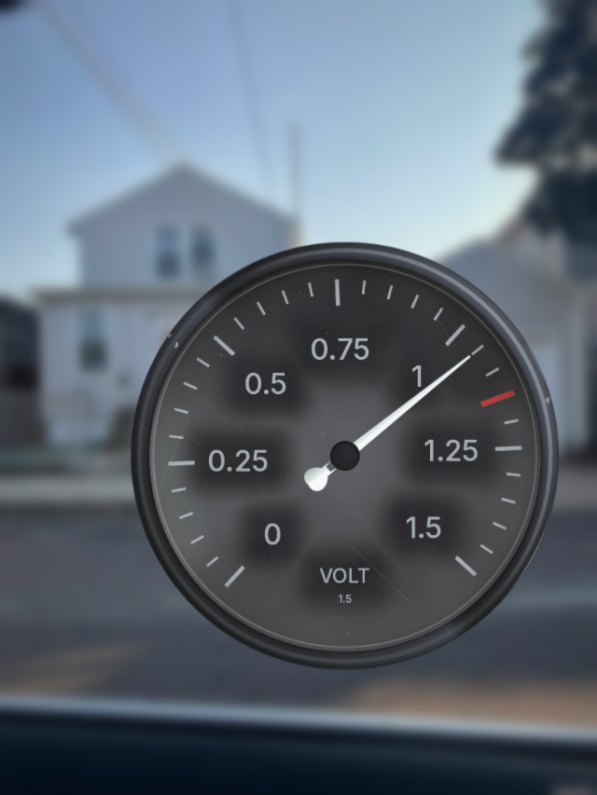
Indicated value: 1.05V
